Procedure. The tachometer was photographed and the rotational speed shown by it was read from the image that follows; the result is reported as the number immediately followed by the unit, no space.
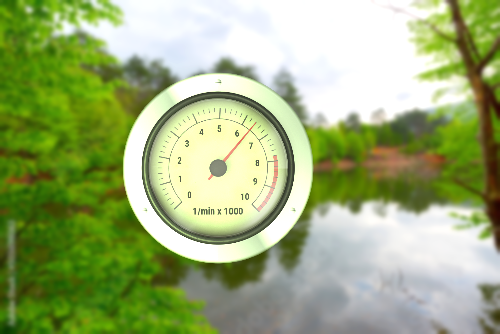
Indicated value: 6400rpm
